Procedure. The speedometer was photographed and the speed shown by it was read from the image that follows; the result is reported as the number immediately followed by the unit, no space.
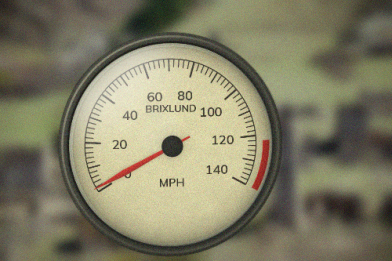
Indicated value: 2mph
